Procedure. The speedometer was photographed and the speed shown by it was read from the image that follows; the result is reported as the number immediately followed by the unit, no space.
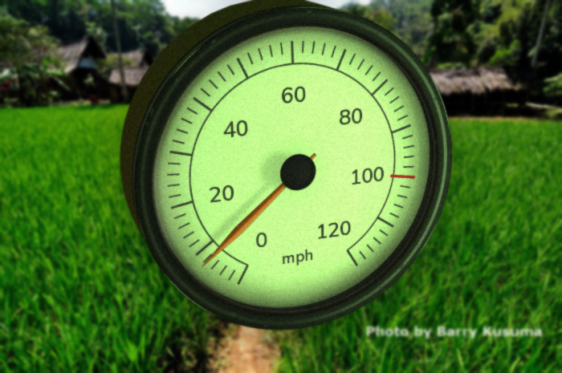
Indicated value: 8mph
